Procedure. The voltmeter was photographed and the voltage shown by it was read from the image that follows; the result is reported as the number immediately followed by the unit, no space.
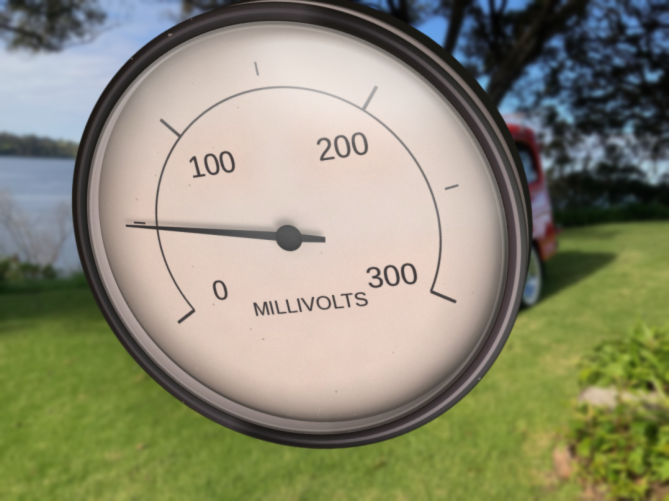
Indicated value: 50mV
